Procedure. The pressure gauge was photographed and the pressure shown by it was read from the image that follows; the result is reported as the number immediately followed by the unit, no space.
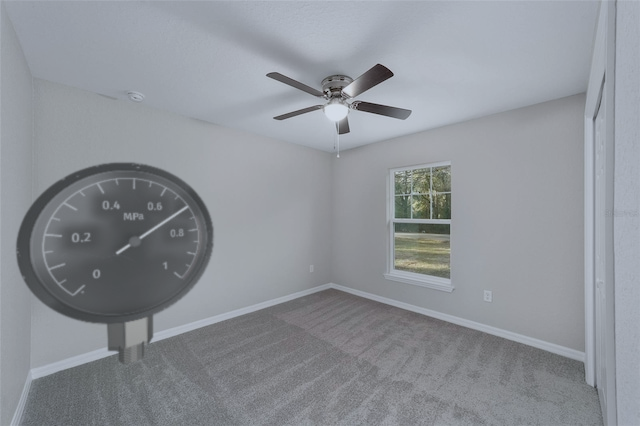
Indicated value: 0.7MPa
